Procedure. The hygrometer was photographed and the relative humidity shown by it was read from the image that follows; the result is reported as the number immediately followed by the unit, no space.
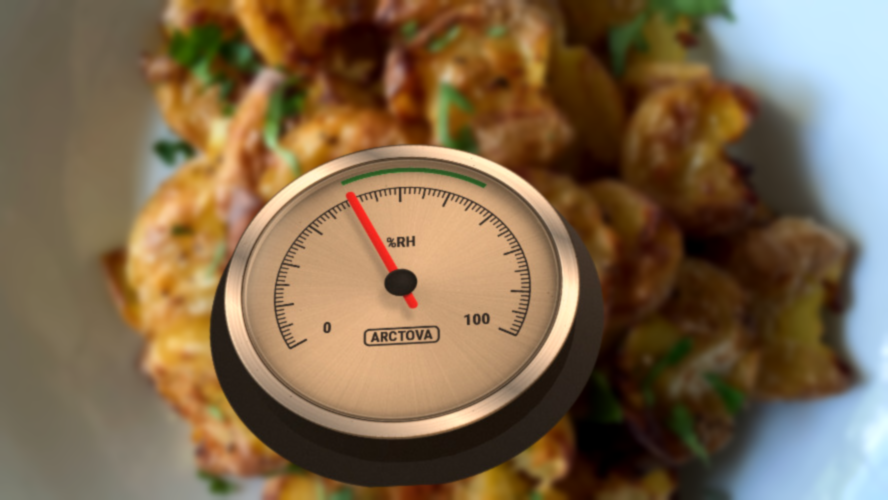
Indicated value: 40%
